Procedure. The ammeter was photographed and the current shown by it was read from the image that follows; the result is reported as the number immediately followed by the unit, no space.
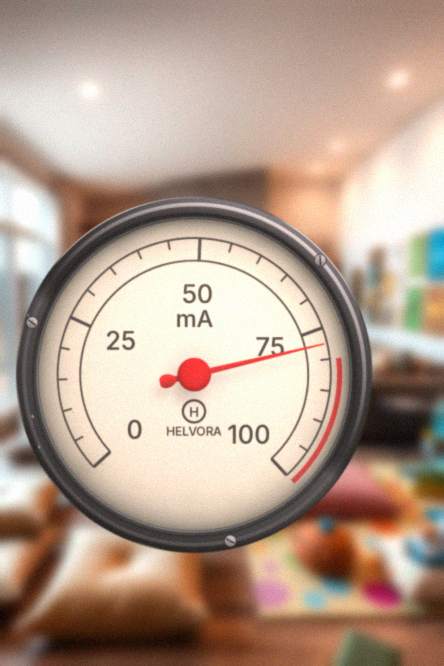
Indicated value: 77.5mA
